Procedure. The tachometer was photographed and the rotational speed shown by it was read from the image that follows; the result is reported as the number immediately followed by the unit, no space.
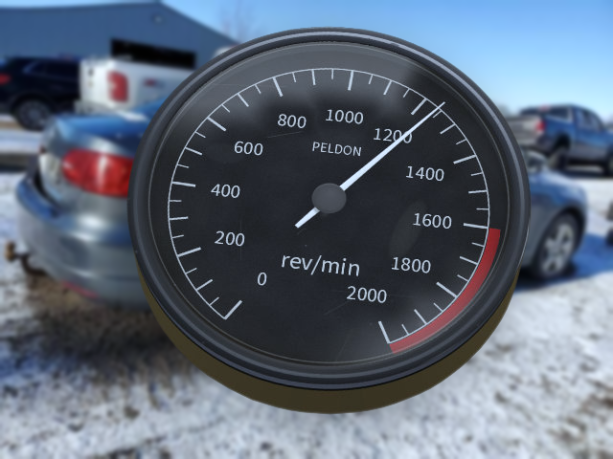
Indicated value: 1250rpm
